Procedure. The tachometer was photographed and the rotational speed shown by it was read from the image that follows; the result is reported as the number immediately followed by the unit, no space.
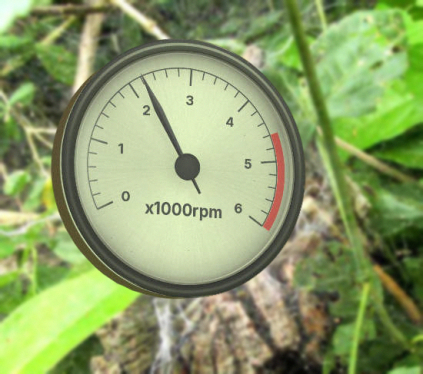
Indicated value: 2200rpm
